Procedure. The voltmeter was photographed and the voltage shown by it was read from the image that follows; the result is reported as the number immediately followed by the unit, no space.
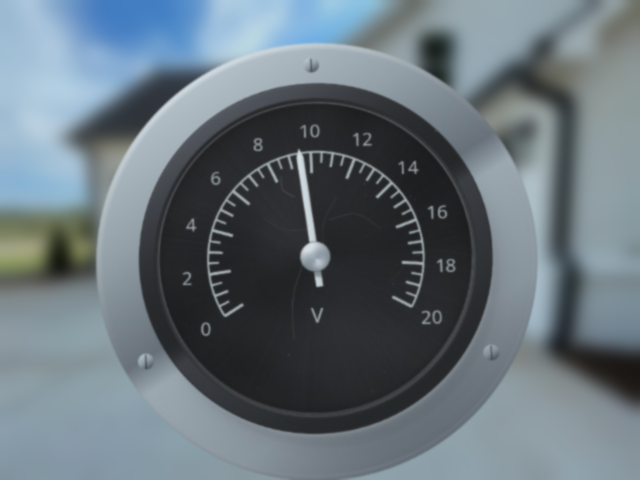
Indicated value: 9.5V
